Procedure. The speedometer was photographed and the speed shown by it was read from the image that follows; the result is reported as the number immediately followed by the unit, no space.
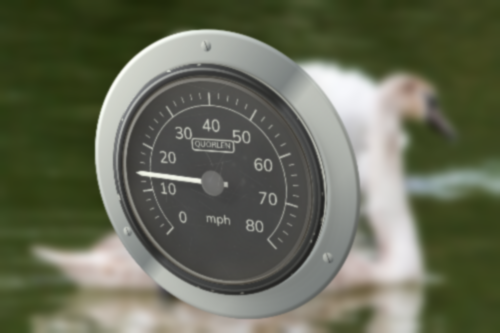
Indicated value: 14mph
